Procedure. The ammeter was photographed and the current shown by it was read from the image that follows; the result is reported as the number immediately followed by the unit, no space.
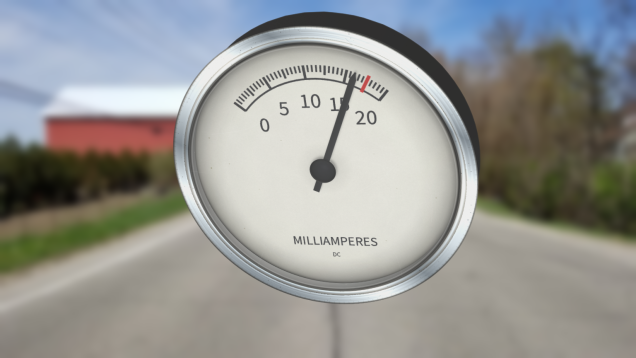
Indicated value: 16mA
